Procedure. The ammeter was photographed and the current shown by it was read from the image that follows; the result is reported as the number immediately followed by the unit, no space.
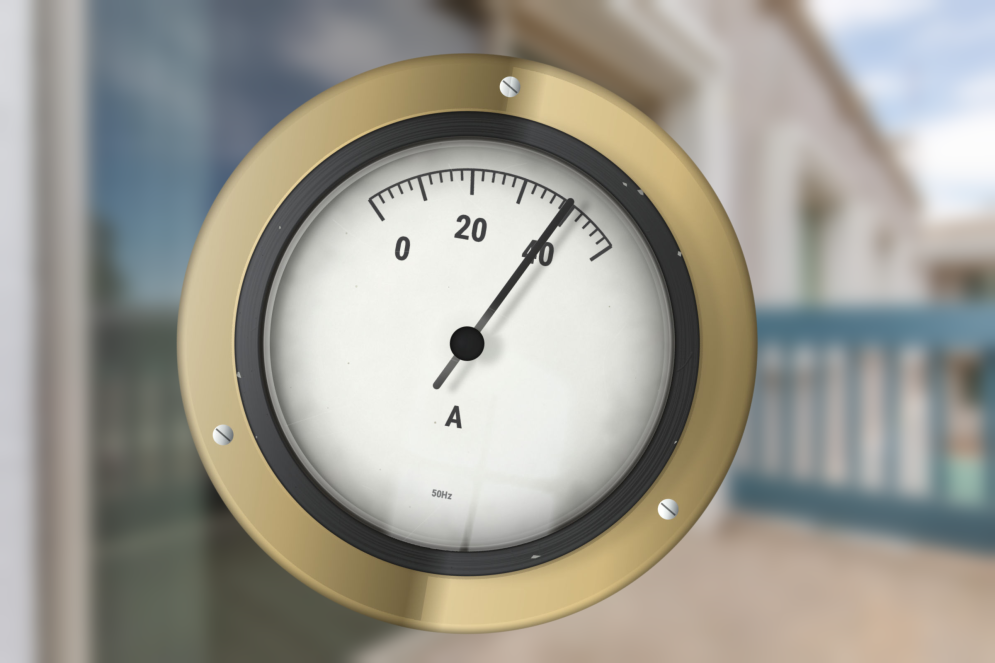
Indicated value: 39A
